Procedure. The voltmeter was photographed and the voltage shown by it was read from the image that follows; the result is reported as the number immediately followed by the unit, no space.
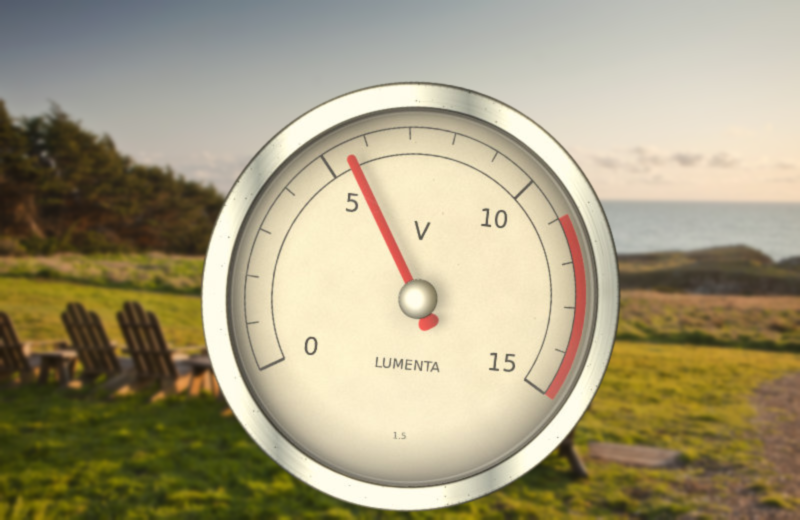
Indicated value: 5.5V
